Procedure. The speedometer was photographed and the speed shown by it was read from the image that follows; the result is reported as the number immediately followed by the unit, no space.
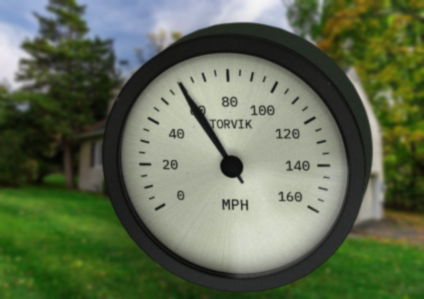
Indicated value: 60mph
